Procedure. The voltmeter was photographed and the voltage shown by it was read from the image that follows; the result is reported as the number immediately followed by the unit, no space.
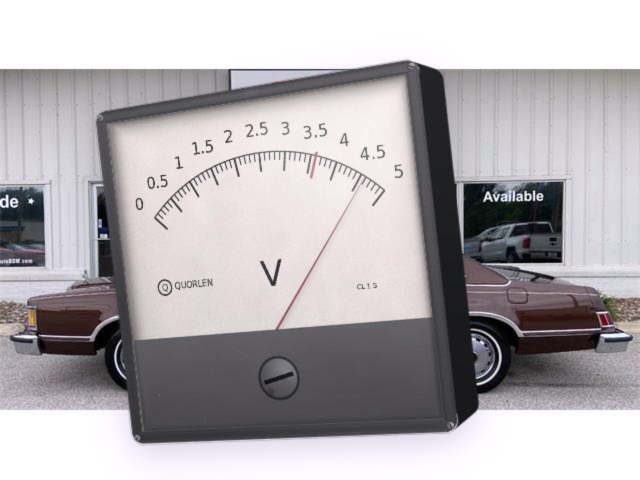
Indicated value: 4.6V
